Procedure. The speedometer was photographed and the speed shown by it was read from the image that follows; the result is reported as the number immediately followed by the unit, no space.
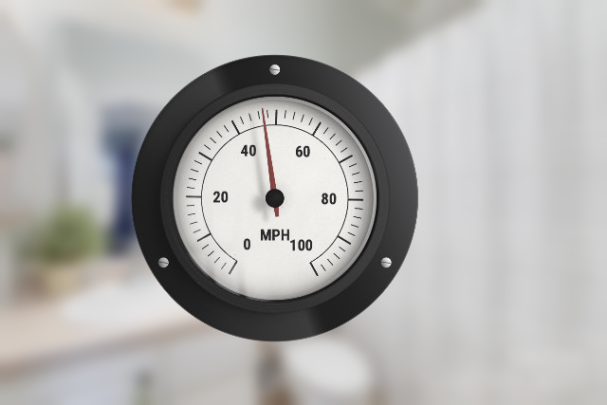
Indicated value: 47mph
